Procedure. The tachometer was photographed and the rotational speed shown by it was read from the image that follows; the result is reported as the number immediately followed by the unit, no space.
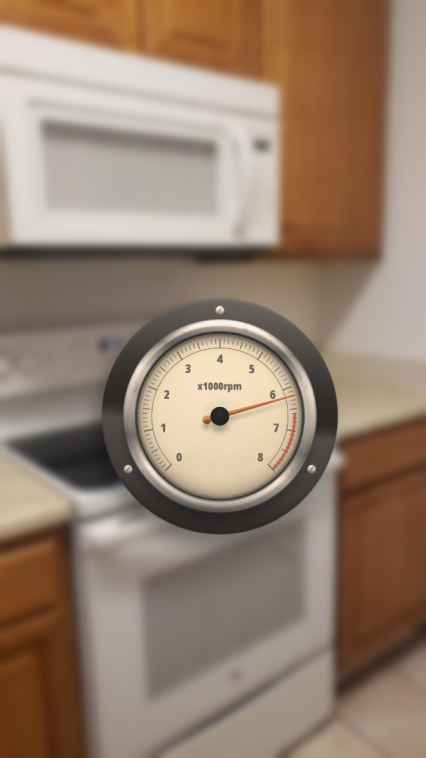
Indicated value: 6200rpm
